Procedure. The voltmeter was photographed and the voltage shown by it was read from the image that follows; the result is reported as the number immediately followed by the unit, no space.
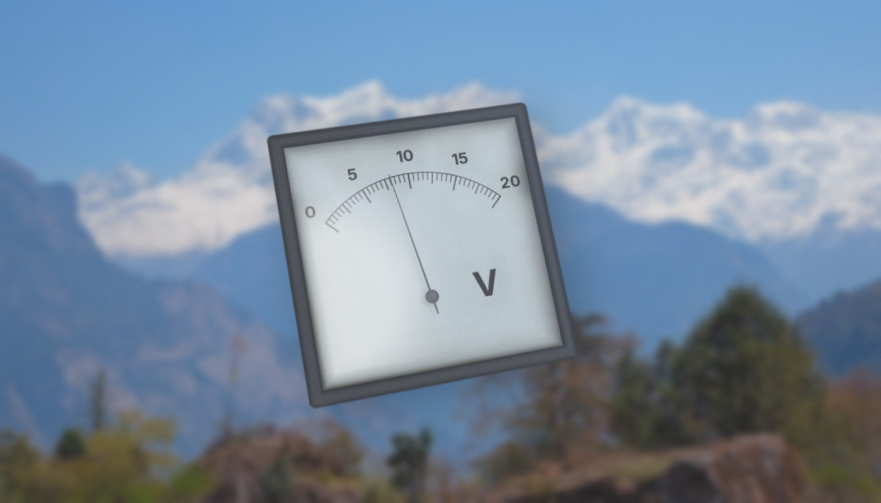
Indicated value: 8V
